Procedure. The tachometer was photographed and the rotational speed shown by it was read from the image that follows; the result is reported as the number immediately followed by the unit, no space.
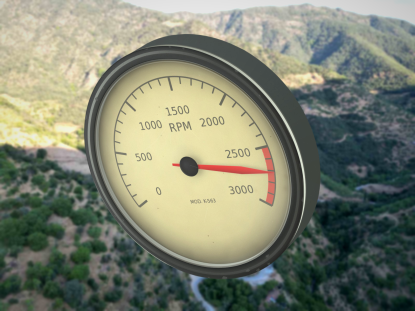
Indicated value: 2700rpm
